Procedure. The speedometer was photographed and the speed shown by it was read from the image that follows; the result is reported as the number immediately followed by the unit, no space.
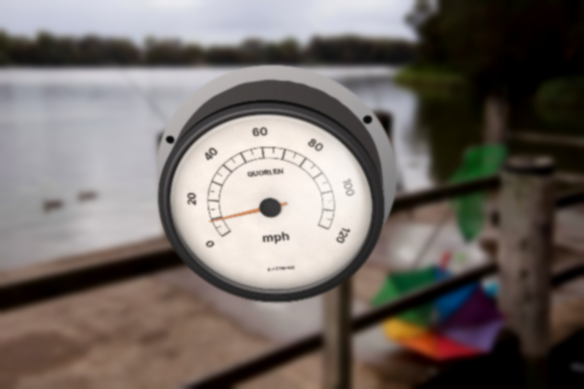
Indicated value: 10mph
